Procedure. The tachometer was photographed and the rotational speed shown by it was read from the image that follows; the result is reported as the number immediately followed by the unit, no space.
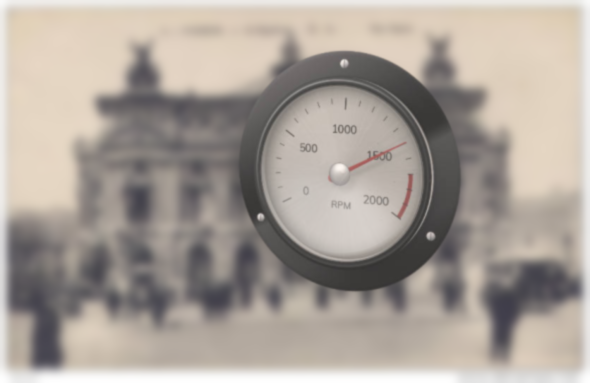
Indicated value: 1500rpm
